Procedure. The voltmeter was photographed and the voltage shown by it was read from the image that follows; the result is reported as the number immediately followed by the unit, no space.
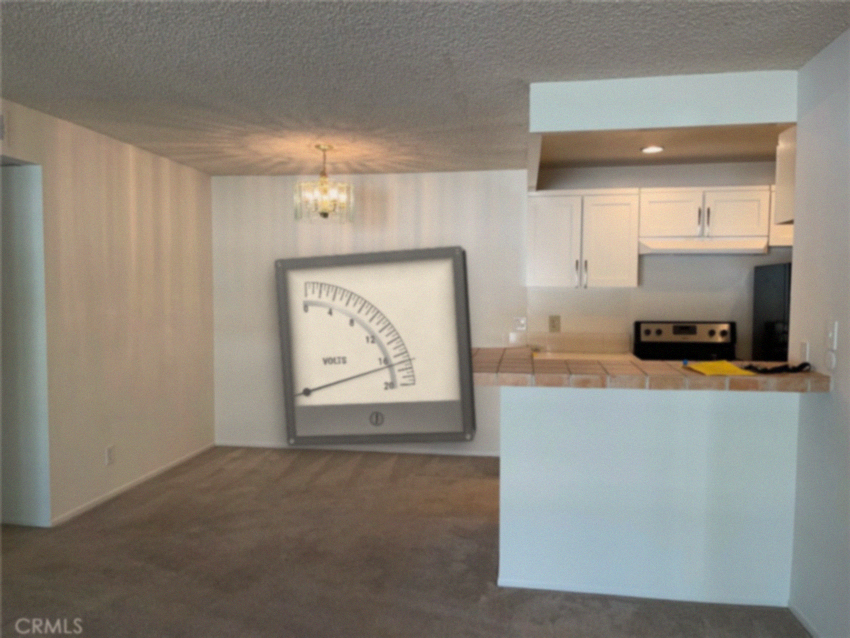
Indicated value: 17V
